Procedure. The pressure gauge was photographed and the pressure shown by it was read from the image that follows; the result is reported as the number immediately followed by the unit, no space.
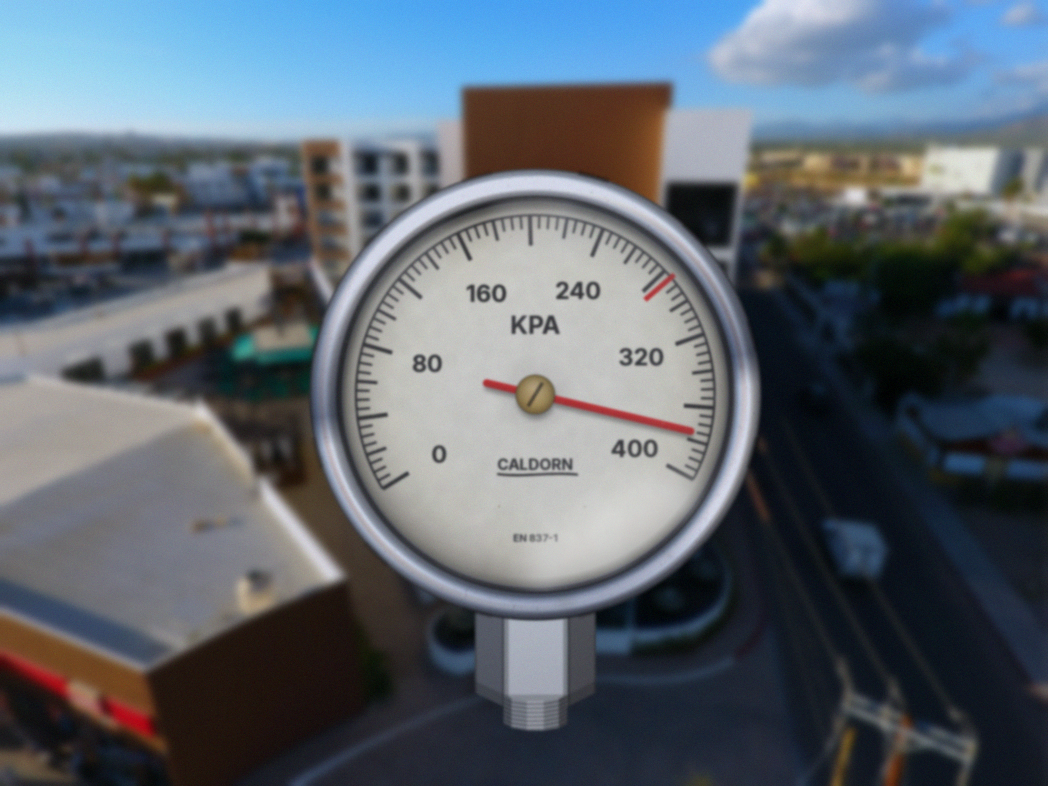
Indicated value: 375kPa
